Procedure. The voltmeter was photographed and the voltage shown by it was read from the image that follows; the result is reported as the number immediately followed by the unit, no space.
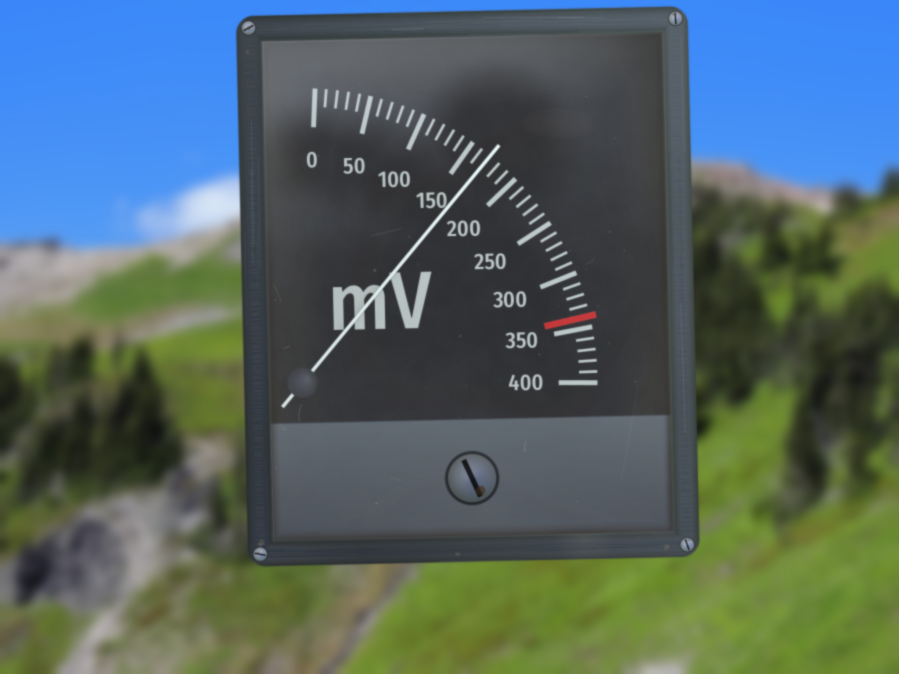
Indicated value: 170mV
